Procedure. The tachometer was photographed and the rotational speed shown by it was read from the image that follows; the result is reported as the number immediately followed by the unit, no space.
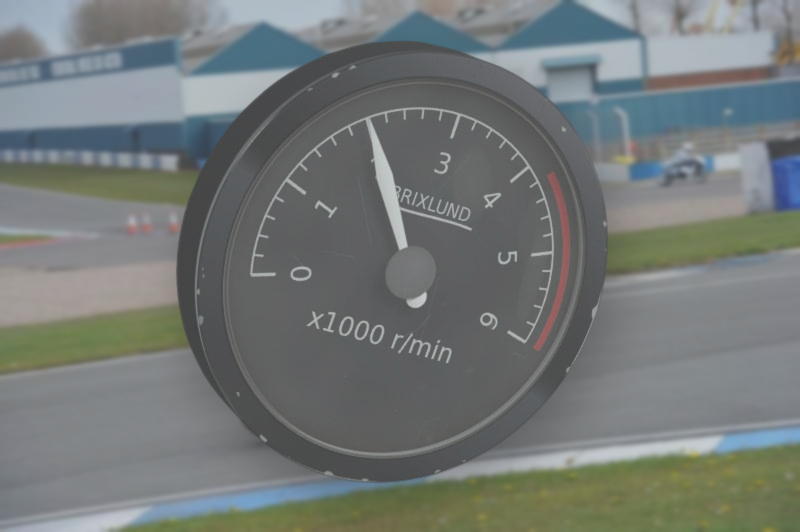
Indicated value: 2000rpm
